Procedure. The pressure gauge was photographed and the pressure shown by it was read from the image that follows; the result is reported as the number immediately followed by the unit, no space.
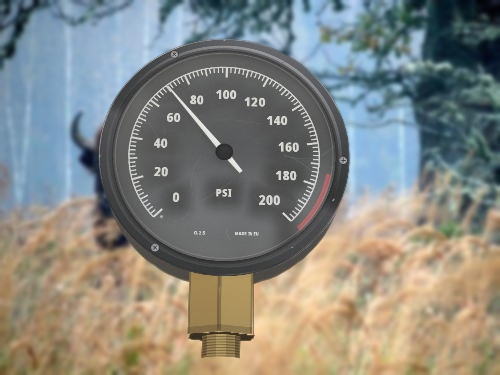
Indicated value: 70psi
